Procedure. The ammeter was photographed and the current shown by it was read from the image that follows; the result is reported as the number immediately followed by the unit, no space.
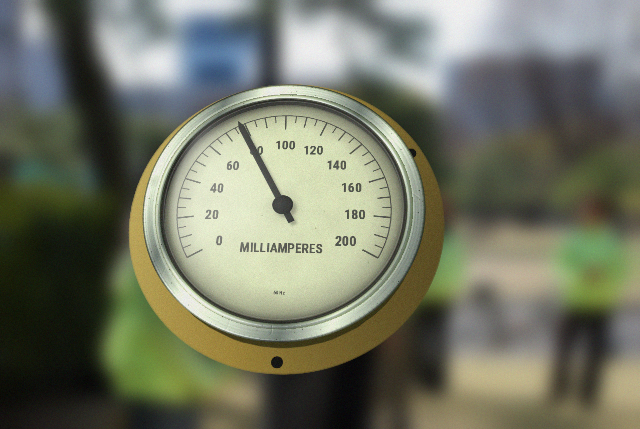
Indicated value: 77.5mA
